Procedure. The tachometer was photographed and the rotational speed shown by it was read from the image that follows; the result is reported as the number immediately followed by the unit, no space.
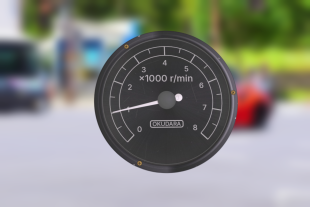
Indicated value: 1000rpm
